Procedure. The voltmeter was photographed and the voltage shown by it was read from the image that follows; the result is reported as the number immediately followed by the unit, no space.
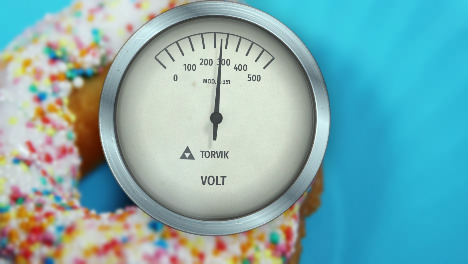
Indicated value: 275V
